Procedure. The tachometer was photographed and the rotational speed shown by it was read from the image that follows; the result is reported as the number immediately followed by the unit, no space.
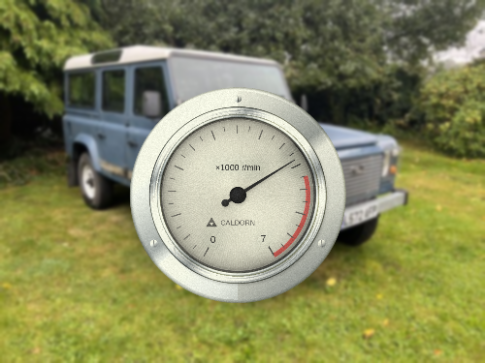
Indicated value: 4875rpm
